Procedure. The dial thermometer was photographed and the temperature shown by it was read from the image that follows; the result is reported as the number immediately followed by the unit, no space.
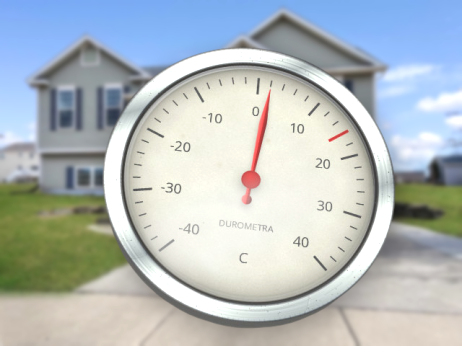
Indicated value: 2°C
